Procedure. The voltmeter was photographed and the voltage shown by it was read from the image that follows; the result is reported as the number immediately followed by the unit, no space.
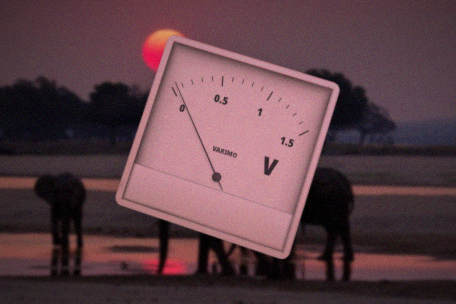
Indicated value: 0.05V
